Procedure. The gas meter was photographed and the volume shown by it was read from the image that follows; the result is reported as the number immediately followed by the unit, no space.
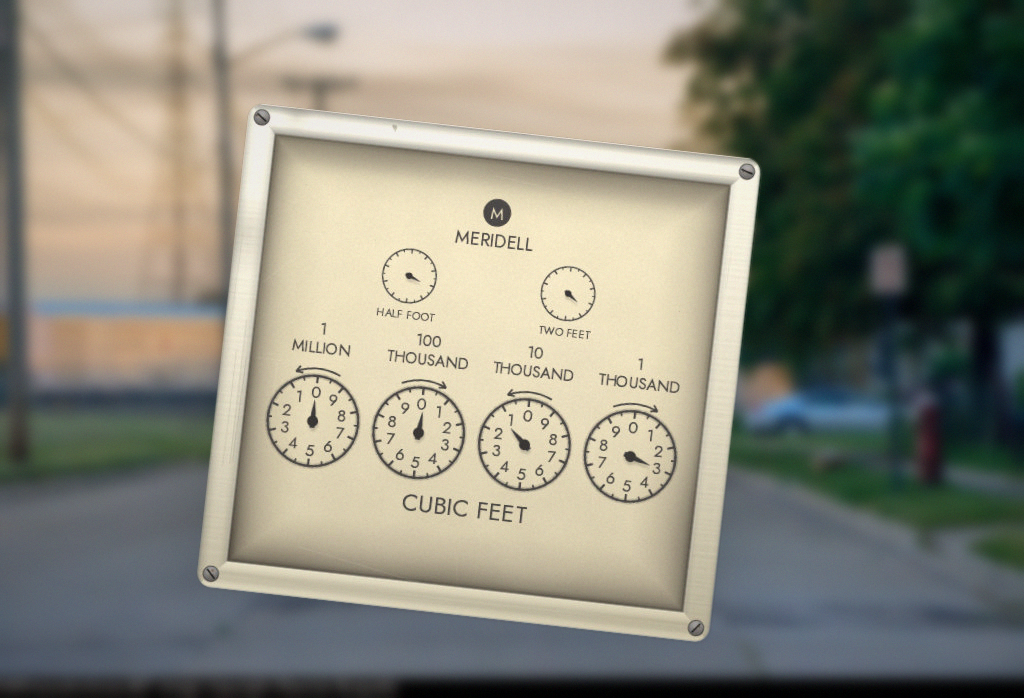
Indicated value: 1300ft³
